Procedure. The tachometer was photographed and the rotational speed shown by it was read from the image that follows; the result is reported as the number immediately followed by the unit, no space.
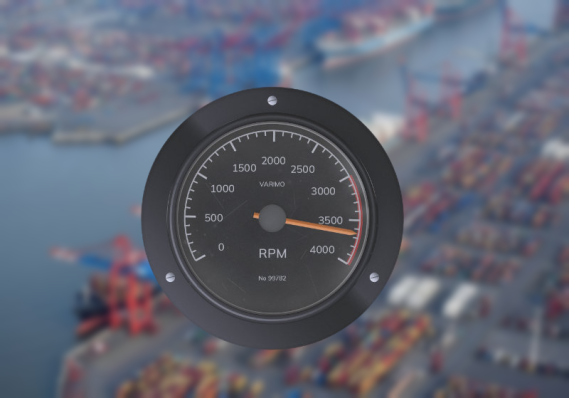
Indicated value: 3650rpm
